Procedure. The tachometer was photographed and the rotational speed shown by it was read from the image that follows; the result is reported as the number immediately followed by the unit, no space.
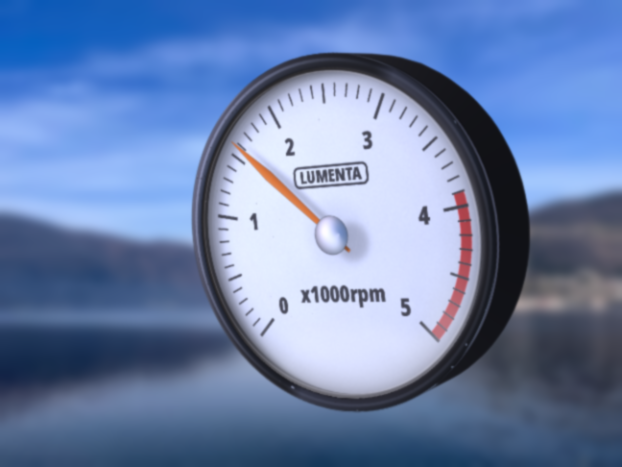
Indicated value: 1600rpm
